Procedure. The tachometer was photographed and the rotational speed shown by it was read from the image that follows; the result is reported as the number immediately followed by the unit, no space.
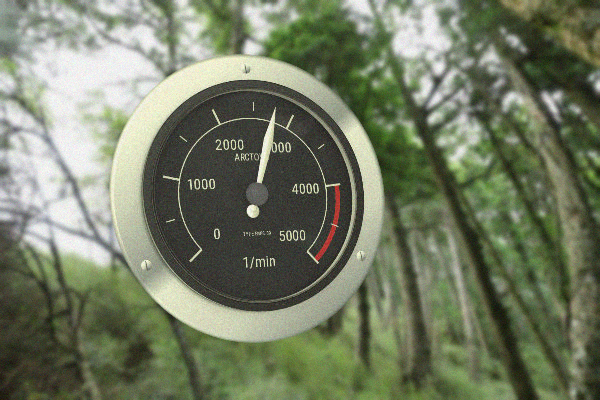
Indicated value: 2750rpm
